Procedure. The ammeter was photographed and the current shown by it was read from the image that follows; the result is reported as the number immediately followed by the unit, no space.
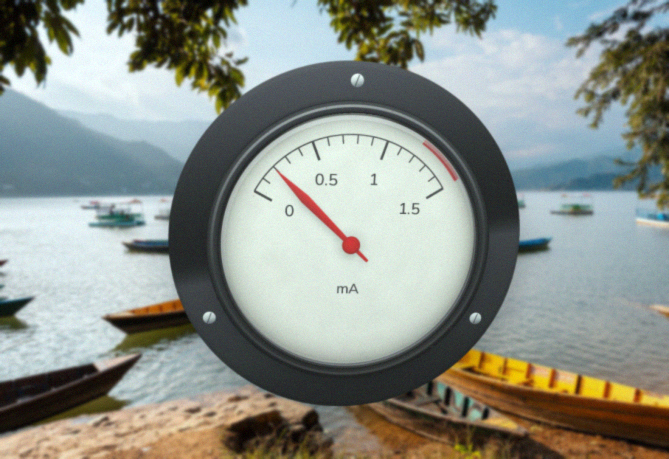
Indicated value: 0.2mA
